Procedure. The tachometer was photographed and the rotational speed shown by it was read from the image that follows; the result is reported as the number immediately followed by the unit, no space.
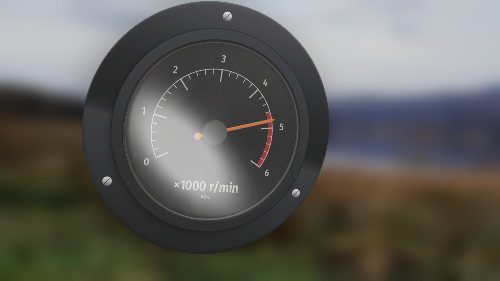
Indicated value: 4800rpm
